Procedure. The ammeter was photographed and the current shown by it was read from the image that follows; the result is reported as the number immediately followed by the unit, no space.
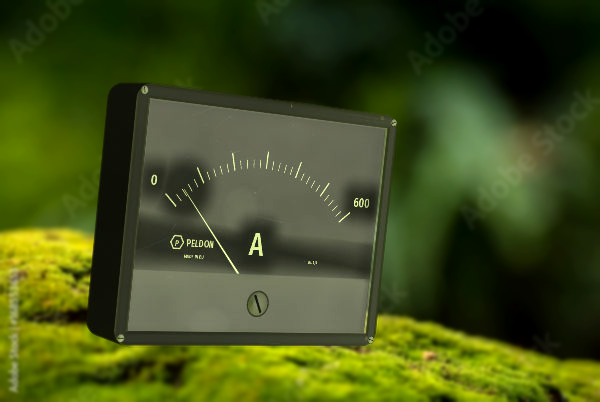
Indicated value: 40A
